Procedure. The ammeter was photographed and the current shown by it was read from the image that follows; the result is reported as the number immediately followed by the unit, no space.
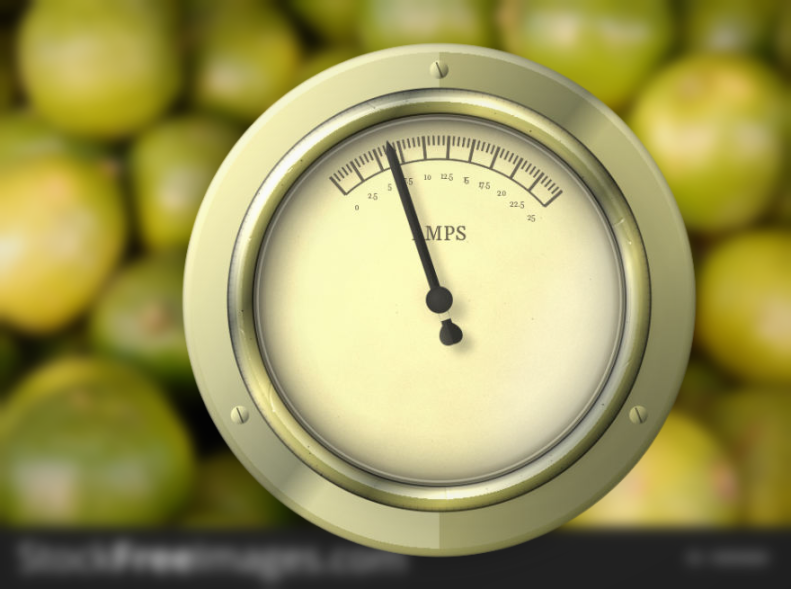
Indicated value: 6.5A
